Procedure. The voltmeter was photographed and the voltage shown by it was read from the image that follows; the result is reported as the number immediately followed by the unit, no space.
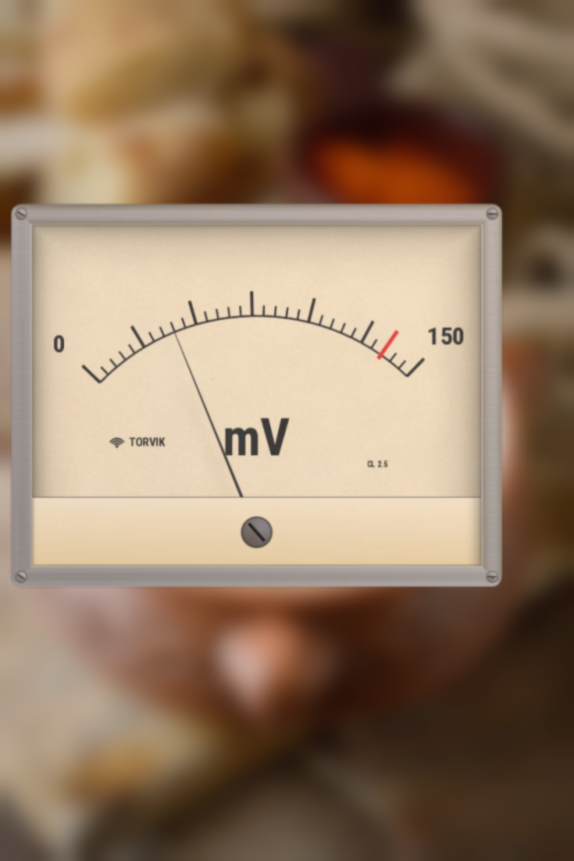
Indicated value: 40mV
